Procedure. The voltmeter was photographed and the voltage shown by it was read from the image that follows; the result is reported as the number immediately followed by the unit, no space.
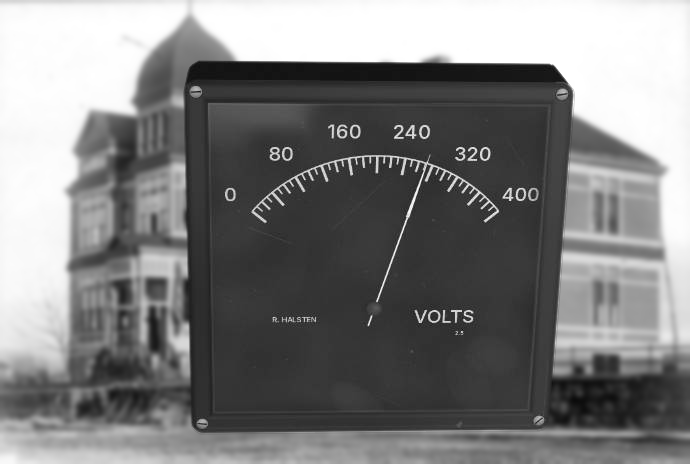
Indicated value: 270V
